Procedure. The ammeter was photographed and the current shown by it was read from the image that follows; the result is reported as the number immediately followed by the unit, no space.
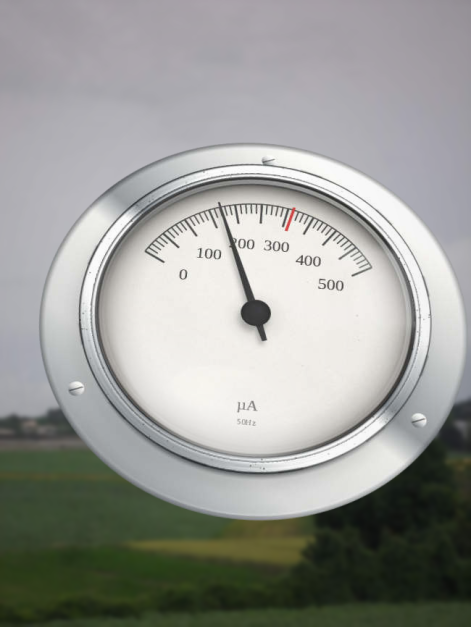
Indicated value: 170µA
